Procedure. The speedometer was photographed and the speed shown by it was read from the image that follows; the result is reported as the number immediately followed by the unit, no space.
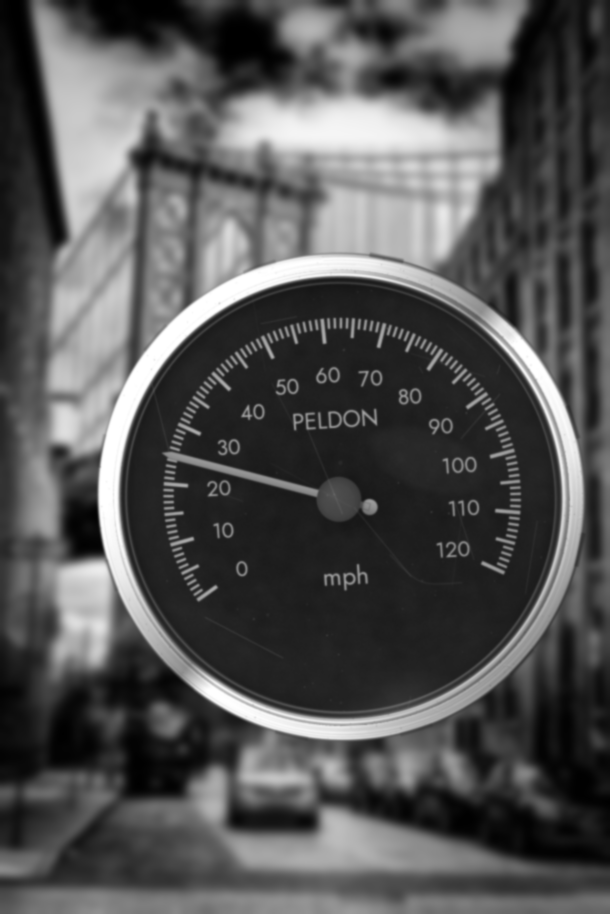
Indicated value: 25mph
